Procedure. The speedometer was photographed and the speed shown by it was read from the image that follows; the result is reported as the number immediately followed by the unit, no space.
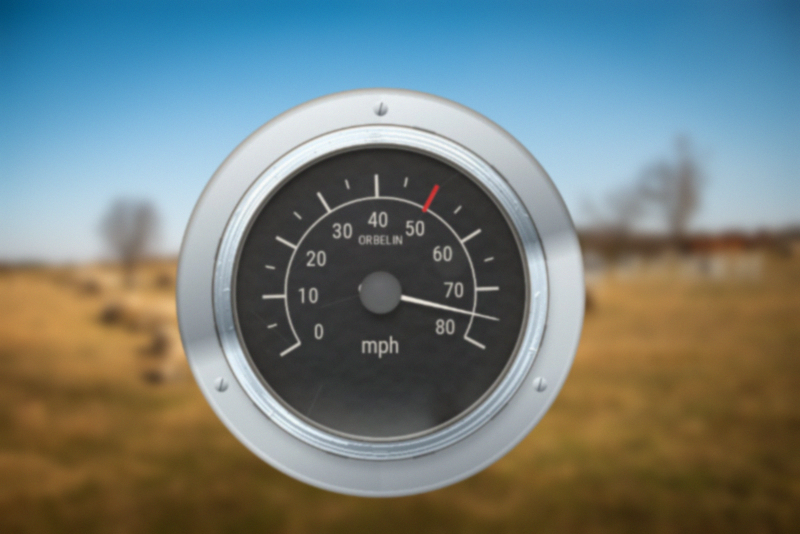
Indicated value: 75mph
